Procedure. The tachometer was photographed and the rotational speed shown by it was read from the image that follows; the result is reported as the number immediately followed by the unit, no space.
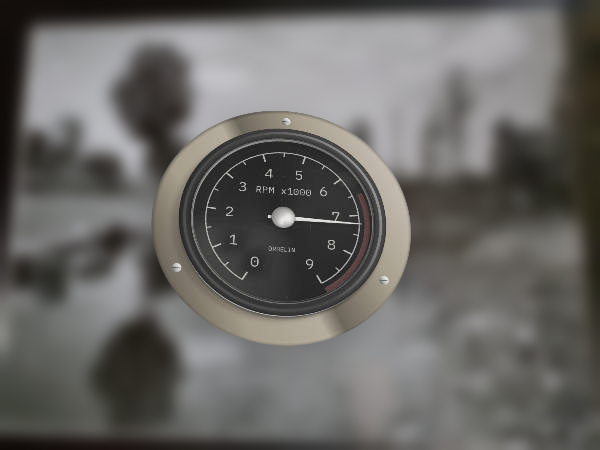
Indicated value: 7250rpm
